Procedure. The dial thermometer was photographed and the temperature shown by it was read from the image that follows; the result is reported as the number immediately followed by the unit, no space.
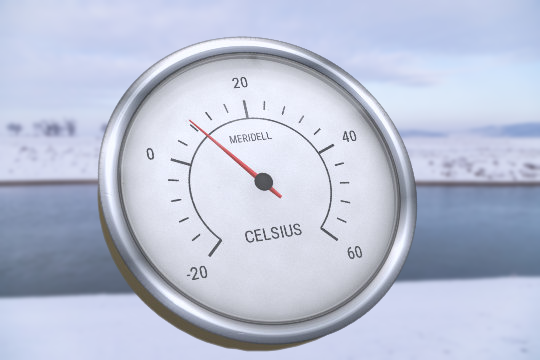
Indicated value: 8°C
